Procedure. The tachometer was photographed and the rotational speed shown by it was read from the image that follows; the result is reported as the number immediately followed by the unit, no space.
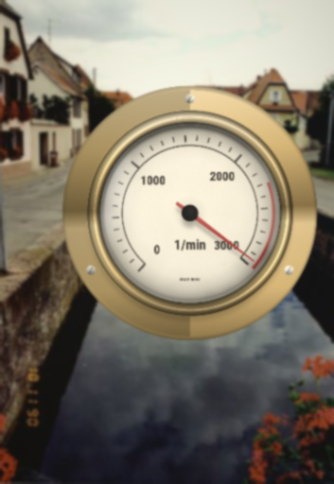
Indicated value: 2950rpm
